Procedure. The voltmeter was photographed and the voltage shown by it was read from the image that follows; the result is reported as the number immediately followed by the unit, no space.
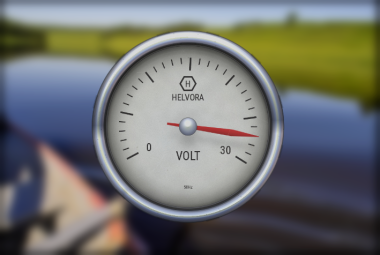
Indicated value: 27V
